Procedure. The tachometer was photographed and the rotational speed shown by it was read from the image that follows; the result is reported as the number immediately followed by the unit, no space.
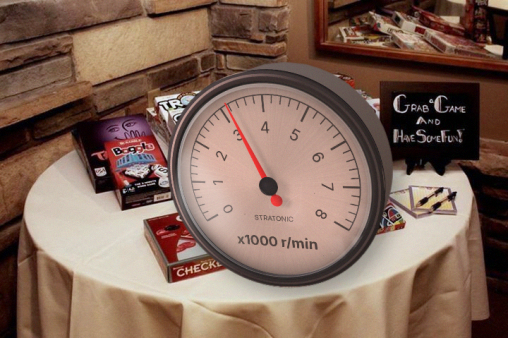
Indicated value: 3200rpm
